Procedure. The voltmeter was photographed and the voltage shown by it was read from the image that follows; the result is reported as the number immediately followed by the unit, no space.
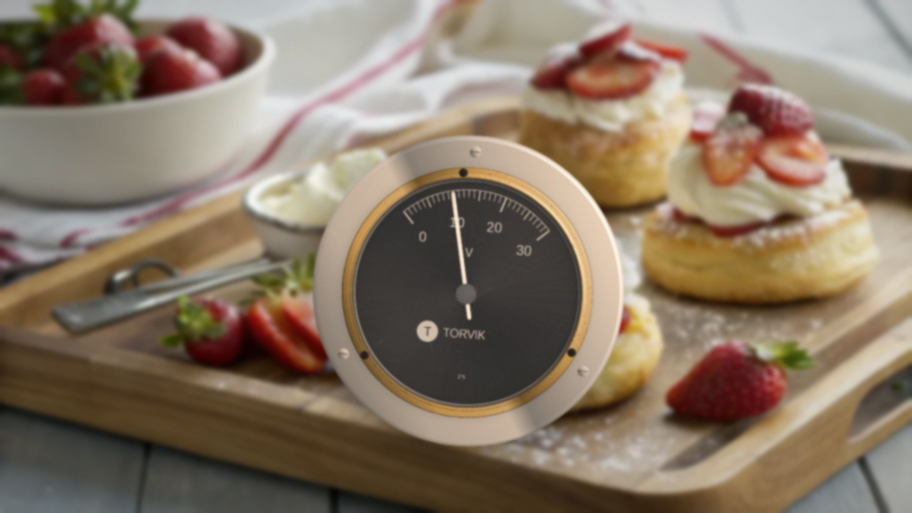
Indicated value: 10V
